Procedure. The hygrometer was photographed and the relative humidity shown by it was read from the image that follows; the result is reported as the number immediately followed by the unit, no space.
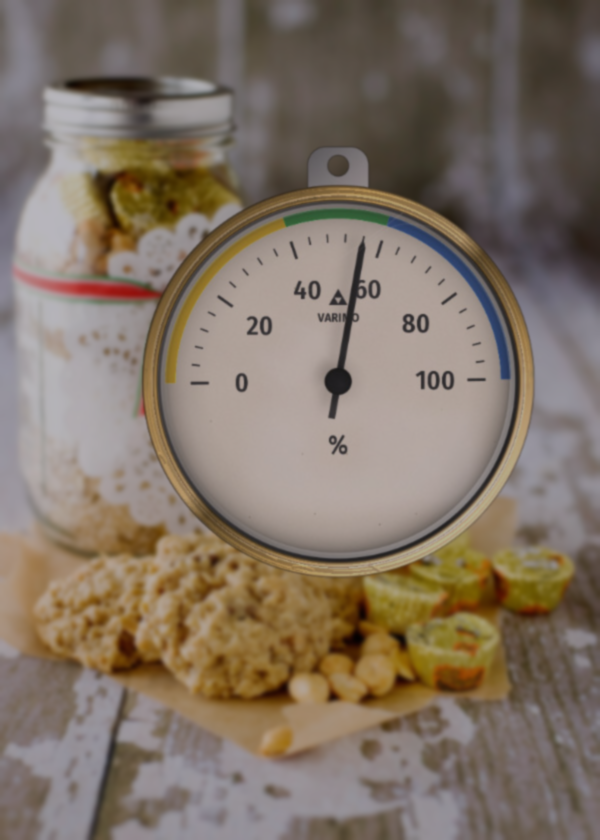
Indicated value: 56%
